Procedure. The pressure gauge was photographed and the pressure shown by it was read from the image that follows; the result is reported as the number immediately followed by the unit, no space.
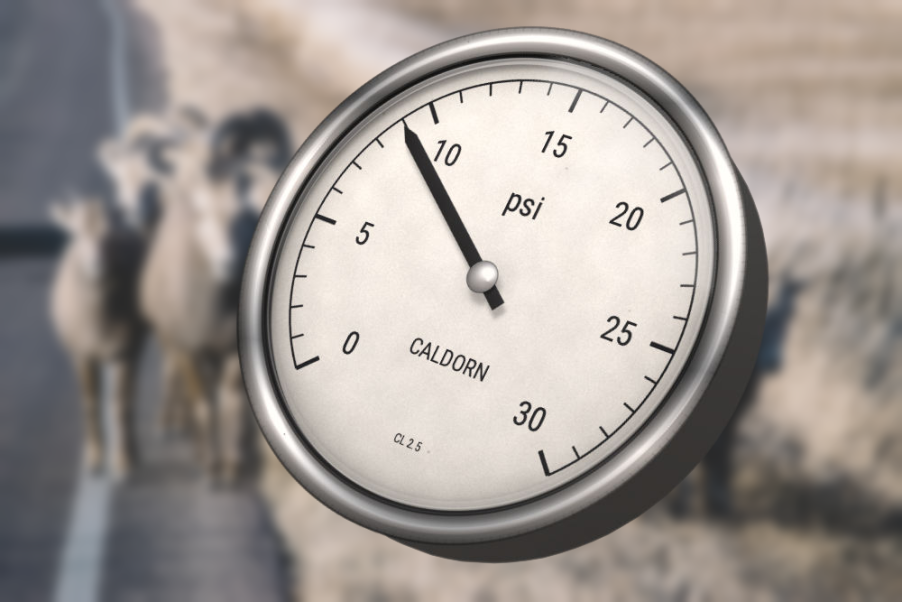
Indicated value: 9psi
